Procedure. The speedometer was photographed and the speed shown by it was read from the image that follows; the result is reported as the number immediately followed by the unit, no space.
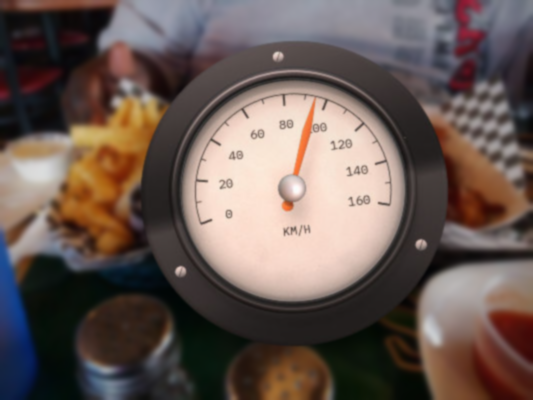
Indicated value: 95km/h
